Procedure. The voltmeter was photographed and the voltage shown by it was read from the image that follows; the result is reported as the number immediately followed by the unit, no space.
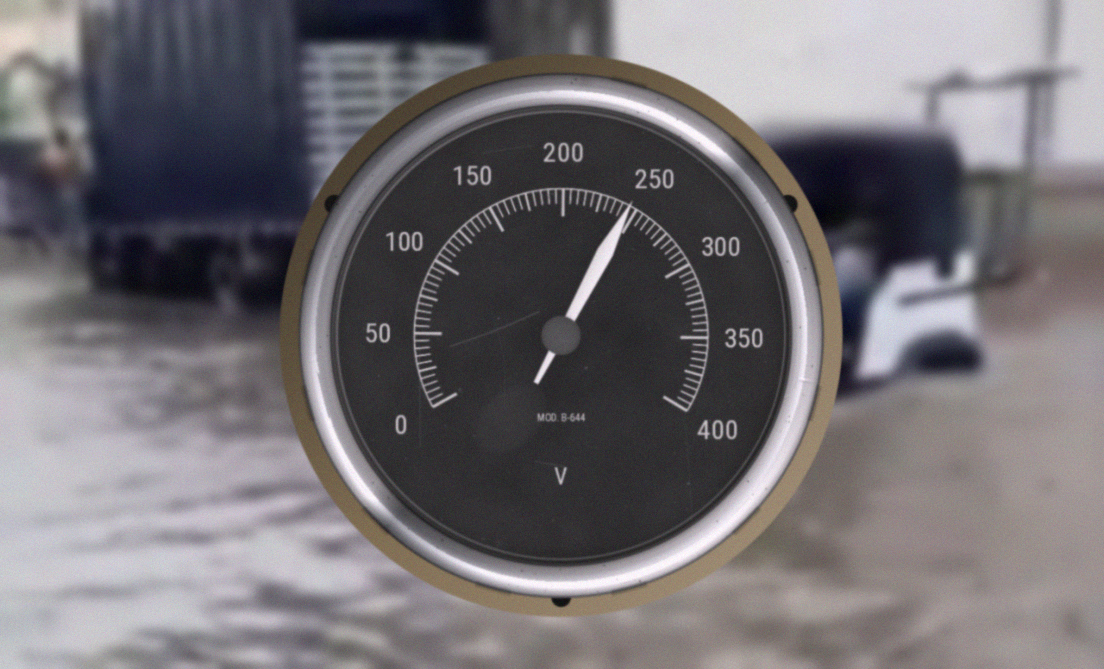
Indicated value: 245V
